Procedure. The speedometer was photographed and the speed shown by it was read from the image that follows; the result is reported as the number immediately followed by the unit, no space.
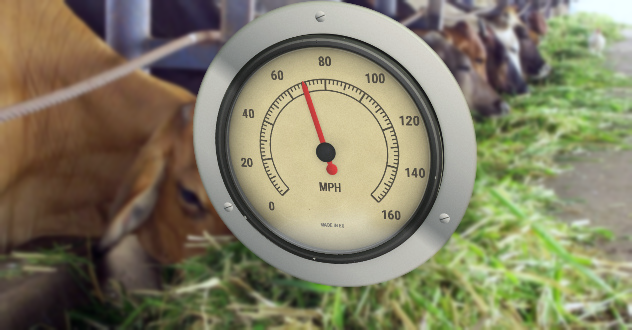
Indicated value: 70mph
